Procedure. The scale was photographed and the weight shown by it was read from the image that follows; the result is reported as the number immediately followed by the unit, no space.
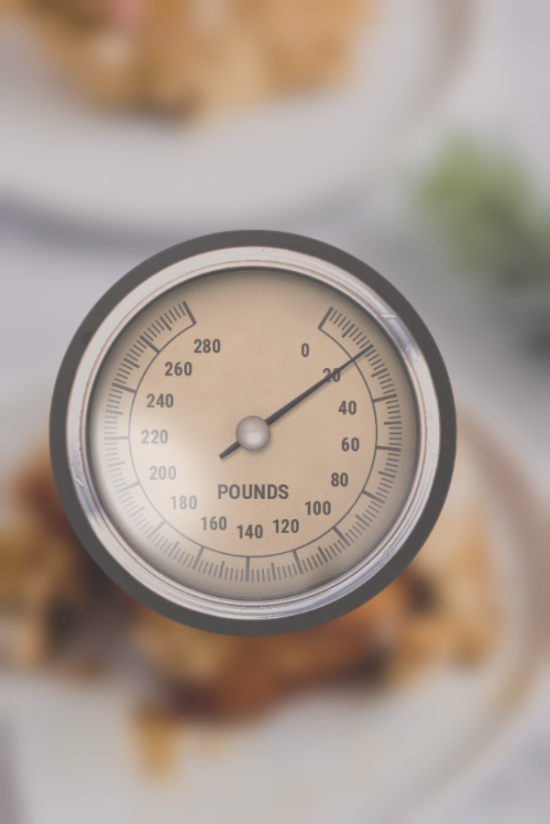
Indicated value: 20lb
